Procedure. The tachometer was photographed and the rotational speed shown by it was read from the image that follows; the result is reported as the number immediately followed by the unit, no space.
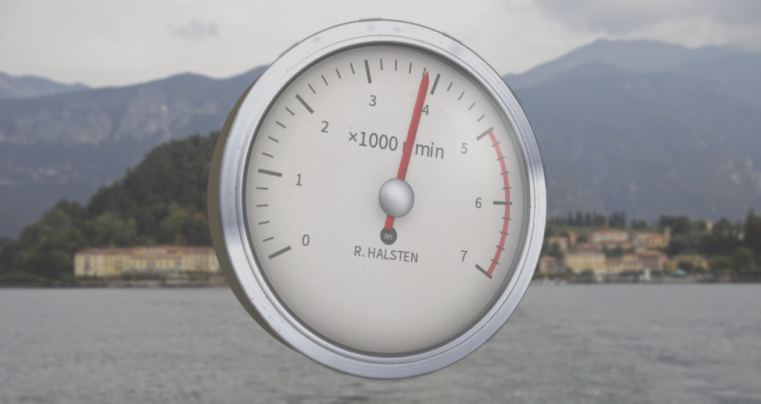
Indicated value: 3800rpm
